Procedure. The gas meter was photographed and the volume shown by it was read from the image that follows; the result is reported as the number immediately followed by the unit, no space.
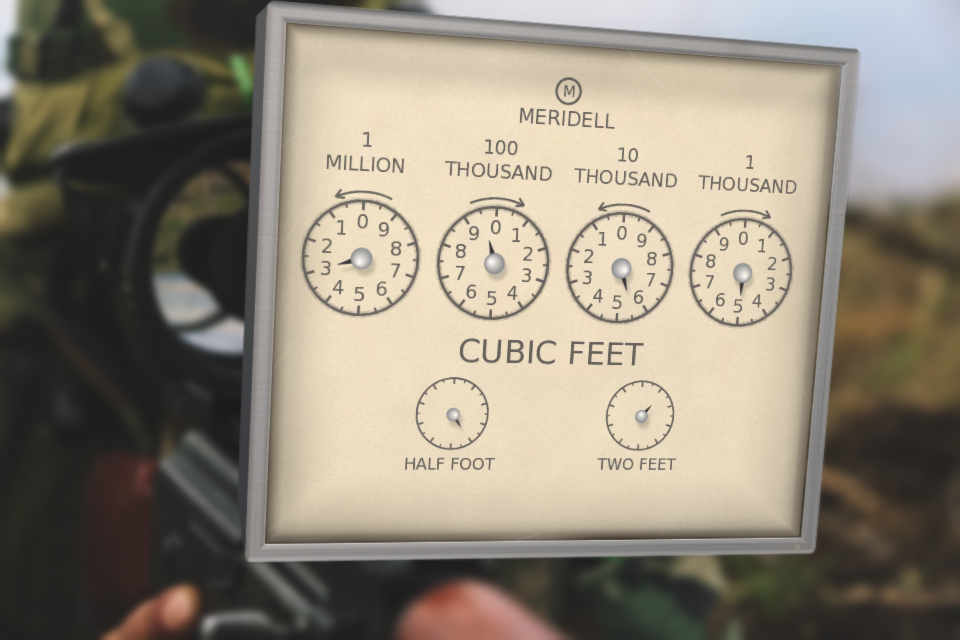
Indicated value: 295500ft³
